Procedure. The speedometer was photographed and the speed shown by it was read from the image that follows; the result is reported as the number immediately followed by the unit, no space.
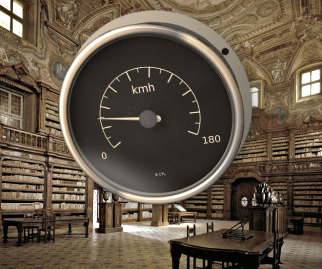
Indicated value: 30km/h
